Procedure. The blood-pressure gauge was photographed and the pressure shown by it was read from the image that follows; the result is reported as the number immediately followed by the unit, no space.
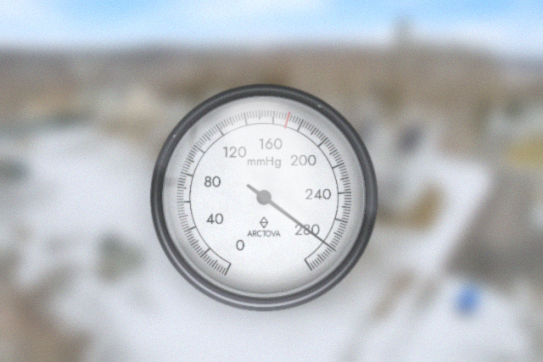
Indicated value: 280mmHg
